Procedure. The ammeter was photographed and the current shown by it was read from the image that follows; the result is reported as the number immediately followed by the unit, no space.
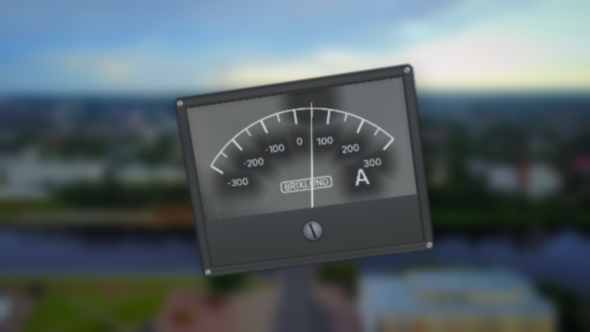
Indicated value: 50A
